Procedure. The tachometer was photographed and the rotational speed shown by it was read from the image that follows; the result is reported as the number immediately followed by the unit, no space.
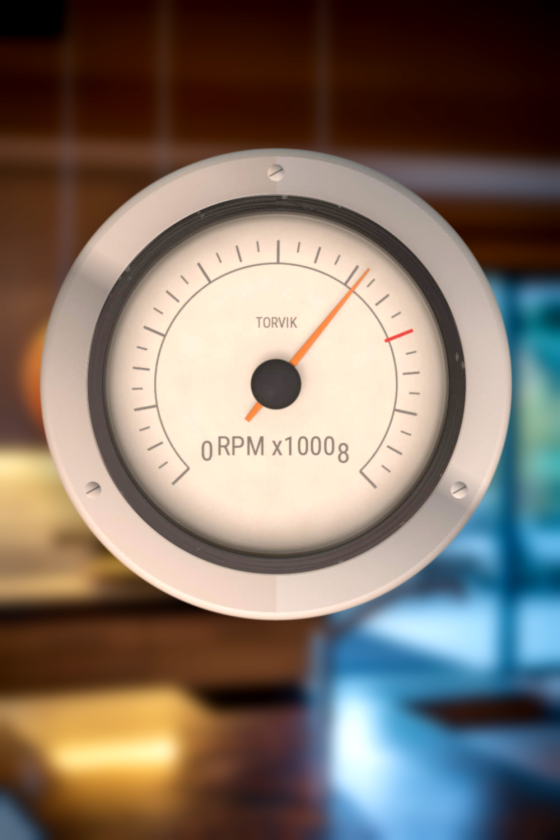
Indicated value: 5125rpm
